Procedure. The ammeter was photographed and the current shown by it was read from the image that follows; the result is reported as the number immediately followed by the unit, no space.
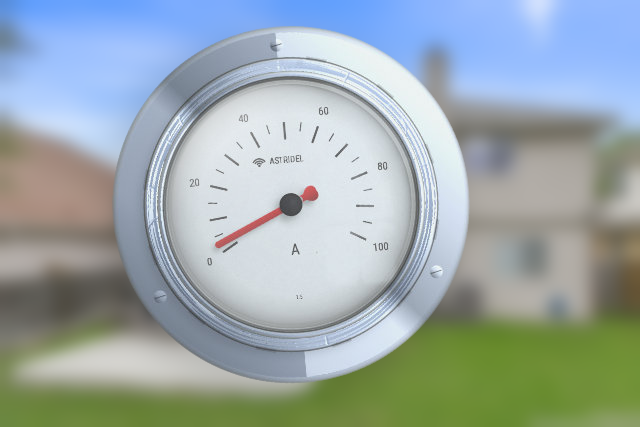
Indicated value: 2.5A
